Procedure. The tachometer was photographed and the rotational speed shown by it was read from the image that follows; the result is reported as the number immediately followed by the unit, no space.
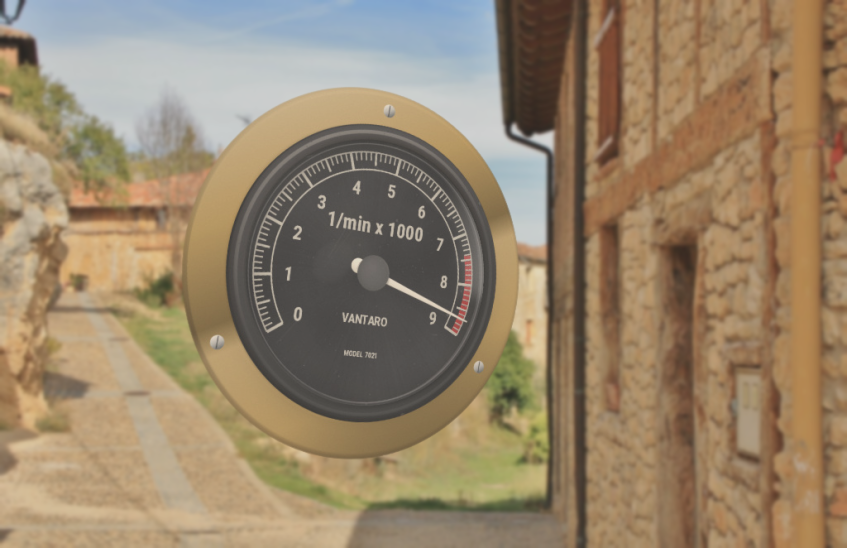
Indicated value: 8700rpm
